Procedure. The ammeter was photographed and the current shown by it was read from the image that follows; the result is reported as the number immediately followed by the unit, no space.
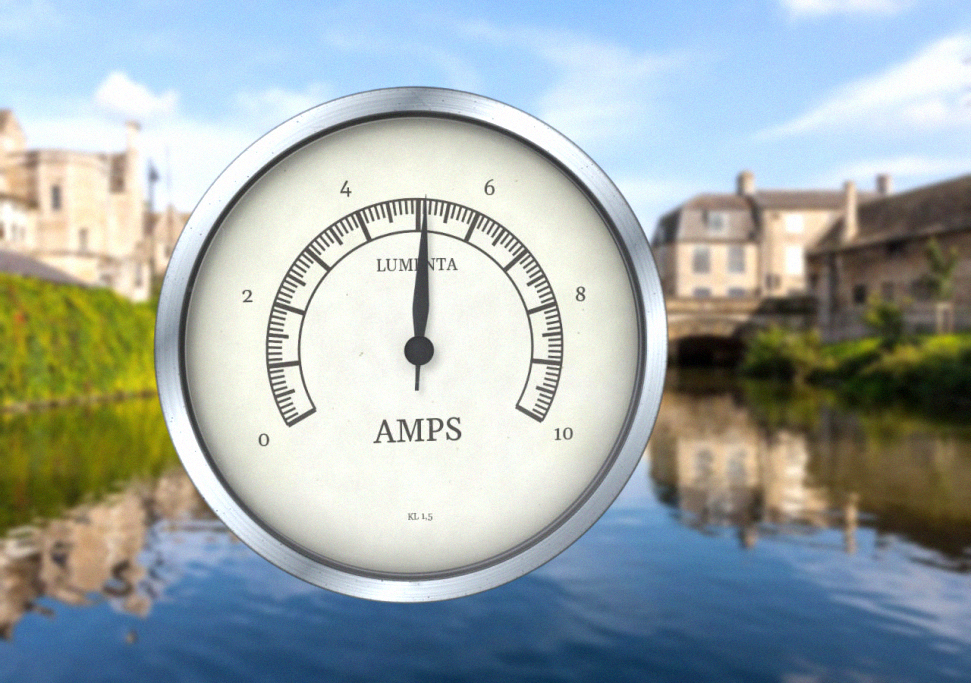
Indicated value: 5.1A
